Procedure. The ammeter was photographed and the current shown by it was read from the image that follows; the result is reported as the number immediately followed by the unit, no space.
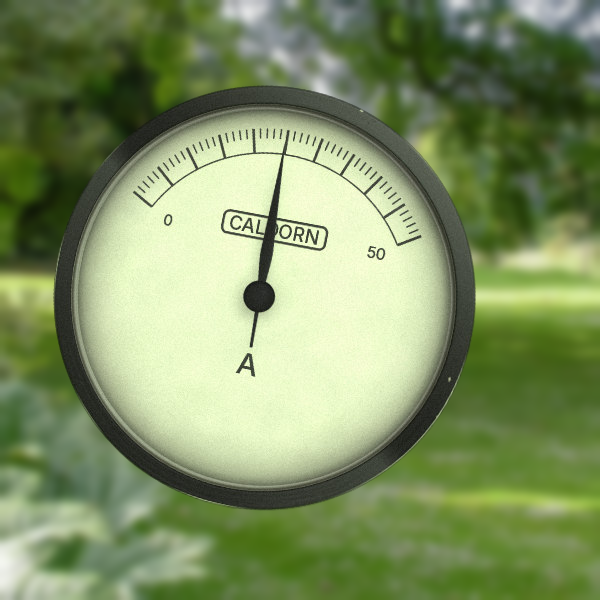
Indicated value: 25A
